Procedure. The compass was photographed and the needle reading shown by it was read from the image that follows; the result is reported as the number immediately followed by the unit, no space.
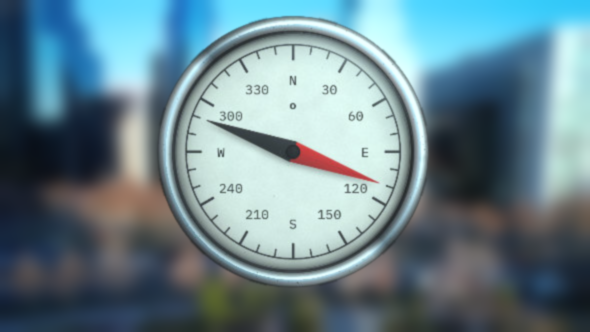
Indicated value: 110°
